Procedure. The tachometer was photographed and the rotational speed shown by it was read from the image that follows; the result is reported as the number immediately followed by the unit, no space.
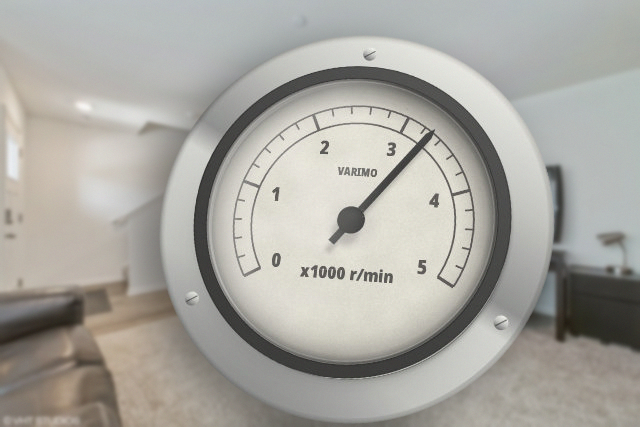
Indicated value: 3300rpm
